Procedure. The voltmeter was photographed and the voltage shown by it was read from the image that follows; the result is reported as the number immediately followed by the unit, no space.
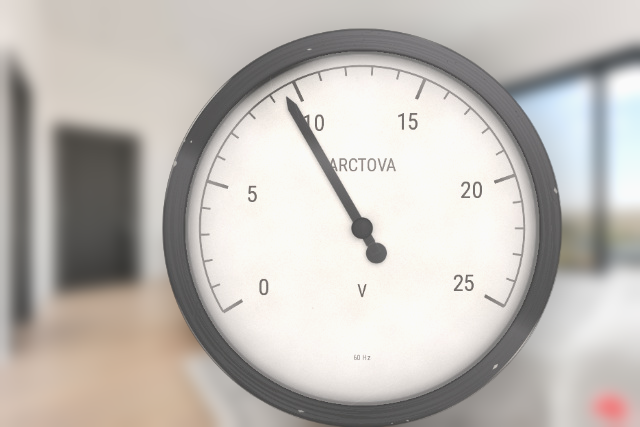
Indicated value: 9.5V
